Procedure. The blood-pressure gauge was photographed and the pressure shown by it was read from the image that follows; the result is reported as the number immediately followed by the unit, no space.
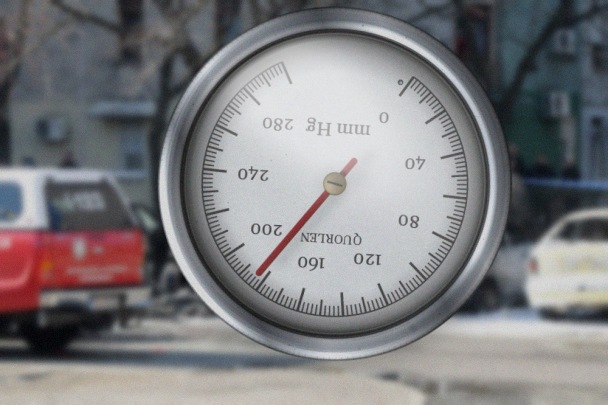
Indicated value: 184mmHg
